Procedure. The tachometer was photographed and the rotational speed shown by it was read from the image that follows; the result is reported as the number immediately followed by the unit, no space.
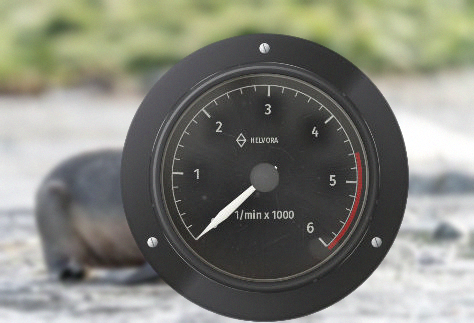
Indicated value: 0rpm
